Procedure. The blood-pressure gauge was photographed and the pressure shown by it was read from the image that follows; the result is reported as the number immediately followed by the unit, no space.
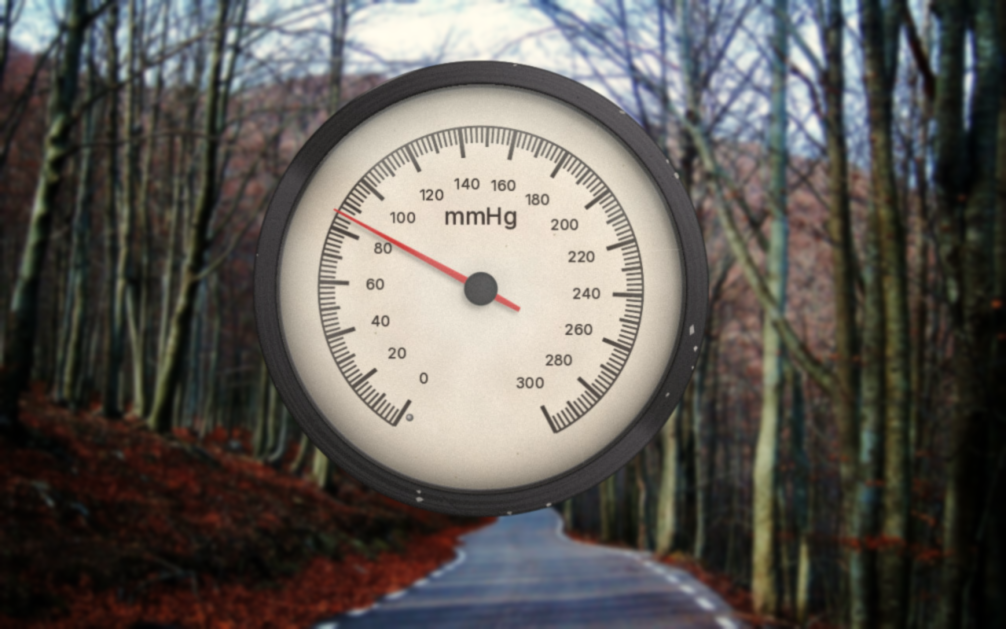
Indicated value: 86mmHg
